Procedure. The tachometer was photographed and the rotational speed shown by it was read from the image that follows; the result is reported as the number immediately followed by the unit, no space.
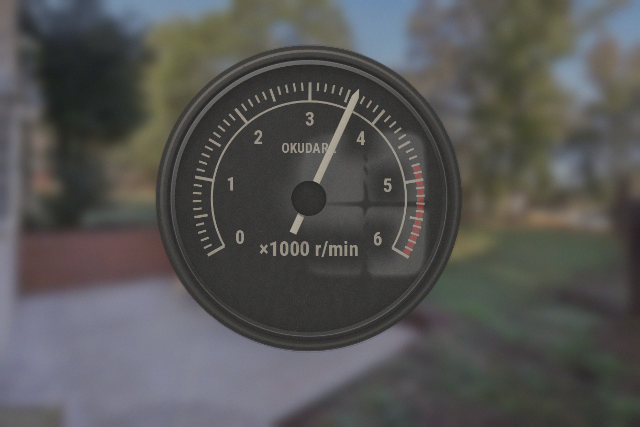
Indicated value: 3600rpm
